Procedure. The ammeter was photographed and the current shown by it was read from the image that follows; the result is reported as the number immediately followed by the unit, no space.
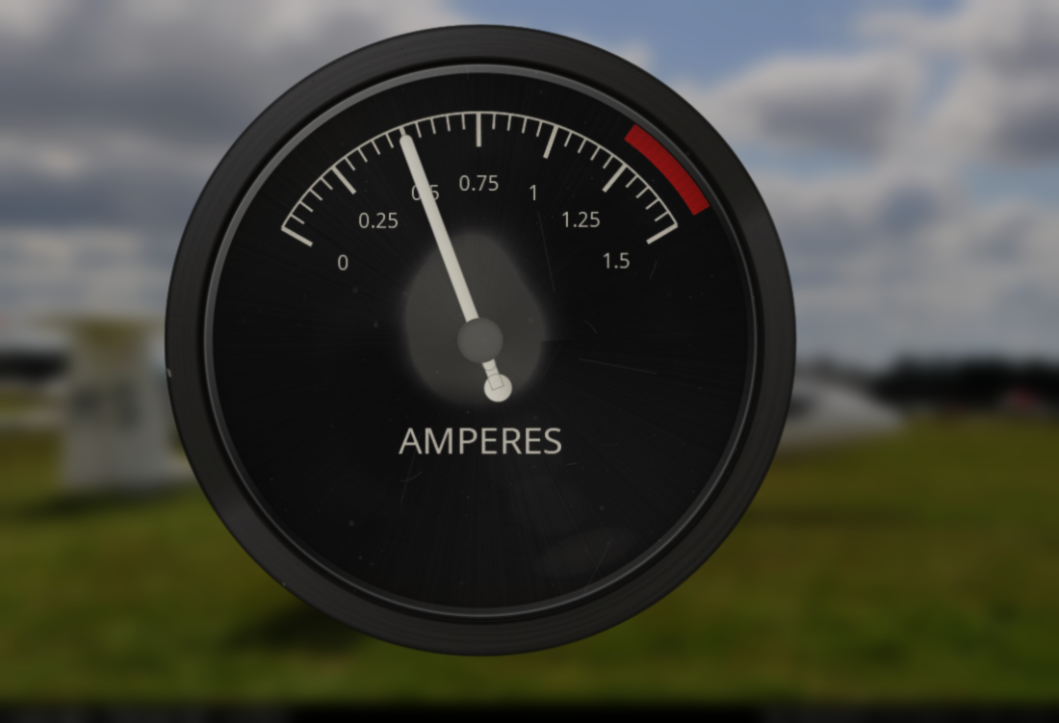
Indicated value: 0.5A
